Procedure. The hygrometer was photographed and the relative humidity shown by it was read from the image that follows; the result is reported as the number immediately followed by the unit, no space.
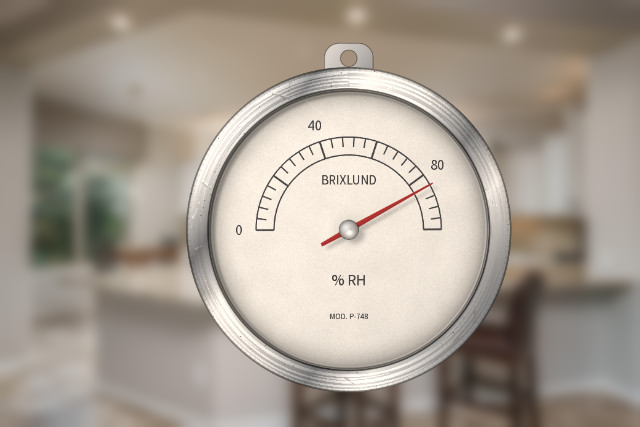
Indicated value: 84%
